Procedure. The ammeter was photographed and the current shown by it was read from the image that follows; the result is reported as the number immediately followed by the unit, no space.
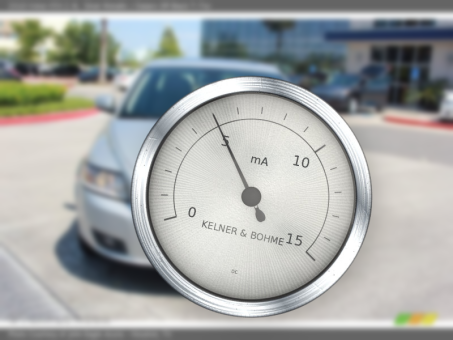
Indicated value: 5mA
